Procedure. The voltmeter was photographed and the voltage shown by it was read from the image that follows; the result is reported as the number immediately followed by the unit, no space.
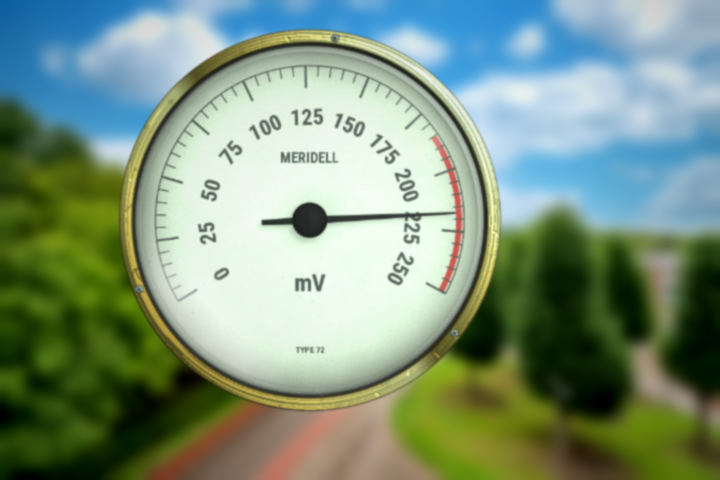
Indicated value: 217.5mV
